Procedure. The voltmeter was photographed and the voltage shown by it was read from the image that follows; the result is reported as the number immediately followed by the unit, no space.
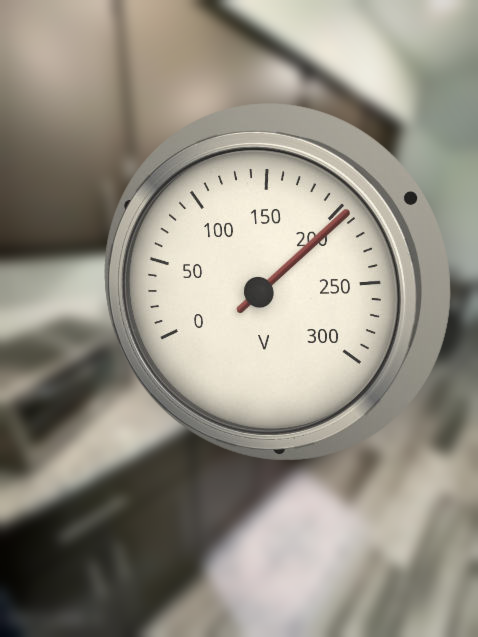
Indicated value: 205V
